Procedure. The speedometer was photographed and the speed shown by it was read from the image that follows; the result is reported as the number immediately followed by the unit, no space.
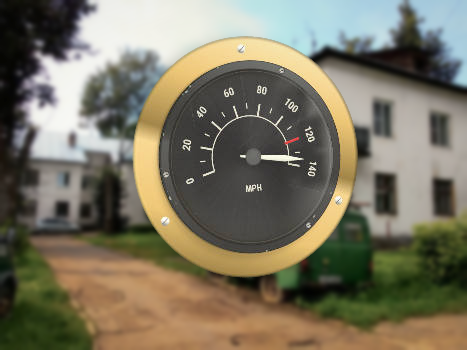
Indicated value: 135mph
